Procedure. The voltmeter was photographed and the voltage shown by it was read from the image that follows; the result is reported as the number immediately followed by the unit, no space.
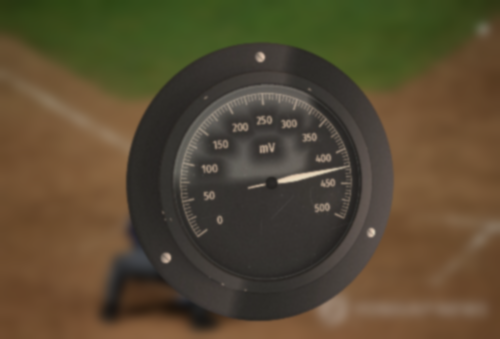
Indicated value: 425mV
